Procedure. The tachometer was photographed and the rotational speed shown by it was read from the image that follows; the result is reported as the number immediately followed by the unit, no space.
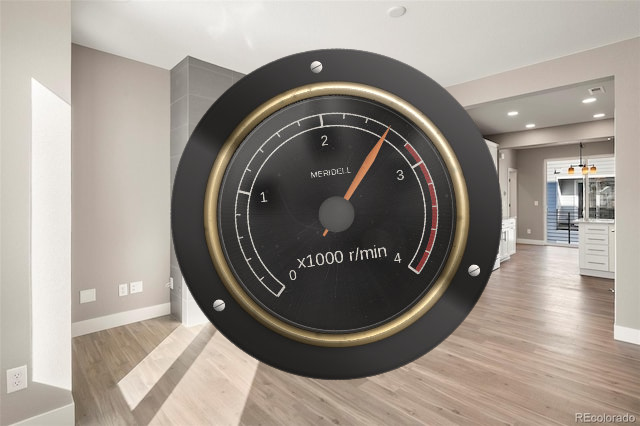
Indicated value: 2600rpm
